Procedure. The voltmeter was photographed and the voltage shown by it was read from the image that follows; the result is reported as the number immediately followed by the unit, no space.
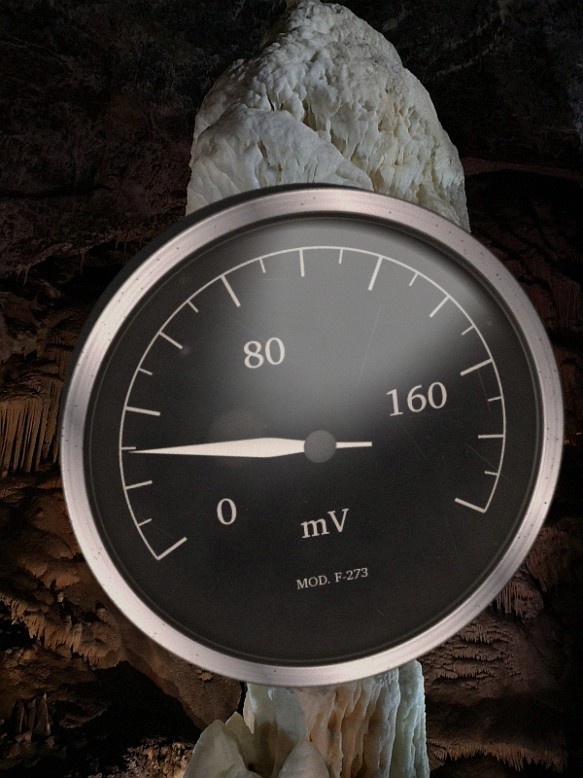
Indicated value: 30mV
